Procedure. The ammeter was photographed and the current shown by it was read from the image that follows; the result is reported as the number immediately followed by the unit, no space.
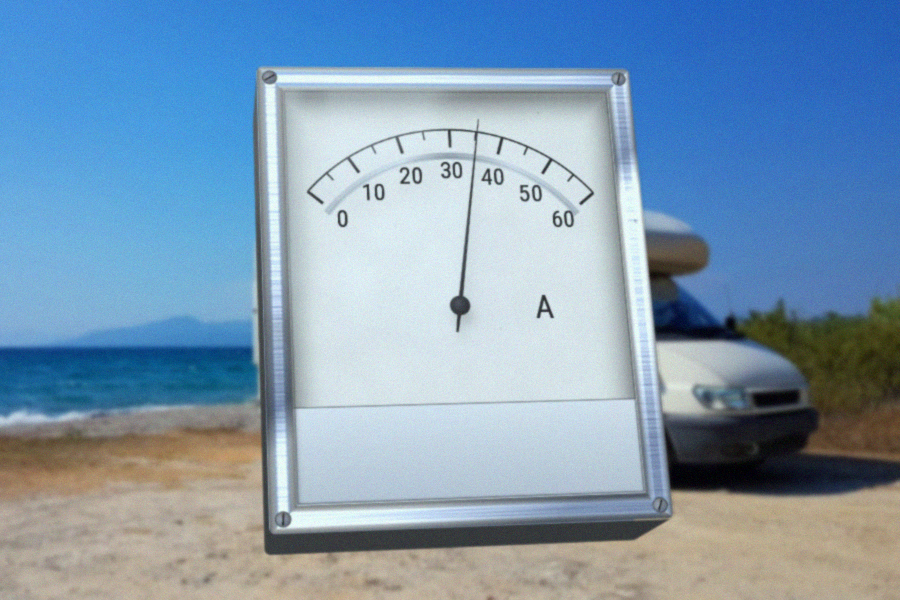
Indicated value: 35A
